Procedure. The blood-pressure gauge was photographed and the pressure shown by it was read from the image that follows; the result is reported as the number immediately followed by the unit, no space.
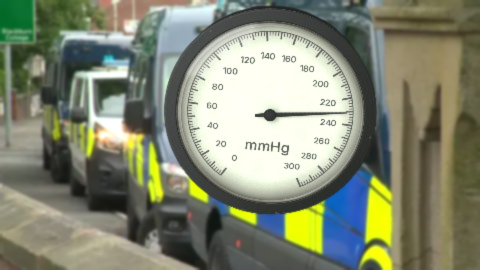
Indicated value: 230mmHg
